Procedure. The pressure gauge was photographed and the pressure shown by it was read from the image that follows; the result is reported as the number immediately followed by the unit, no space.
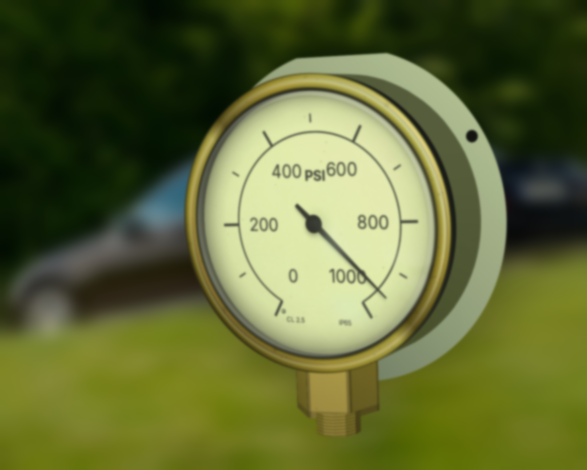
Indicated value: 950psi
